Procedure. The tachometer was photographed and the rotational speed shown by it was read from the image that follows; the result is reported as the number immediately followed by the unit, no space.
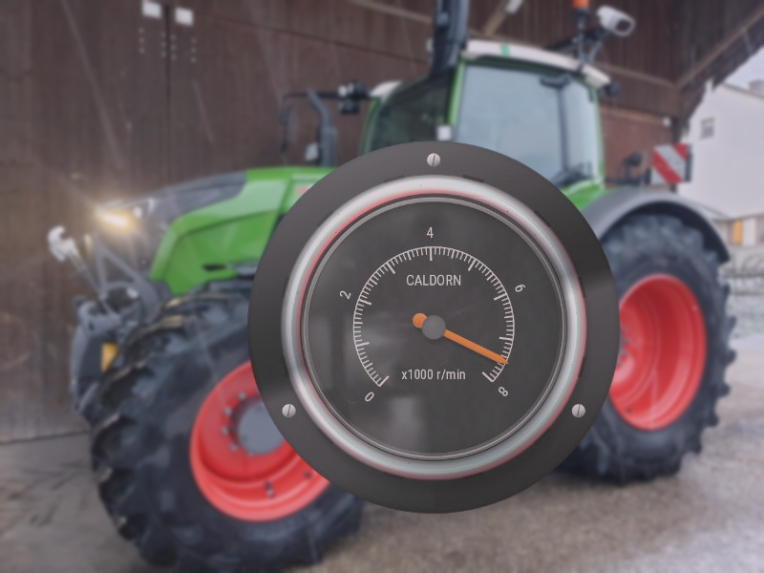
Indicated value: 7500rpm
